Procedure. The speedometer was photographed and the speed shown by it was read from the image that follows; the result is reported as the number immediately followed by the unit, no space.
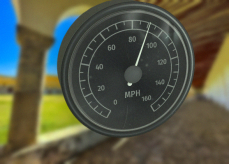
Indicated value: 90mph
